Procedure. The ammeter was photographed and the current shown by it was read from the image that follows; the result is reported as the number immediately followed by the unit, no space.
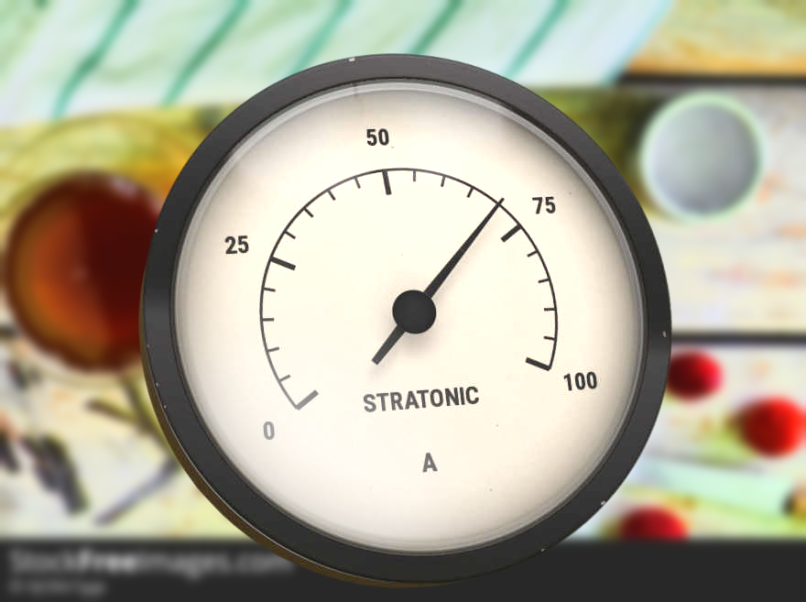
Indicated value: 70A
